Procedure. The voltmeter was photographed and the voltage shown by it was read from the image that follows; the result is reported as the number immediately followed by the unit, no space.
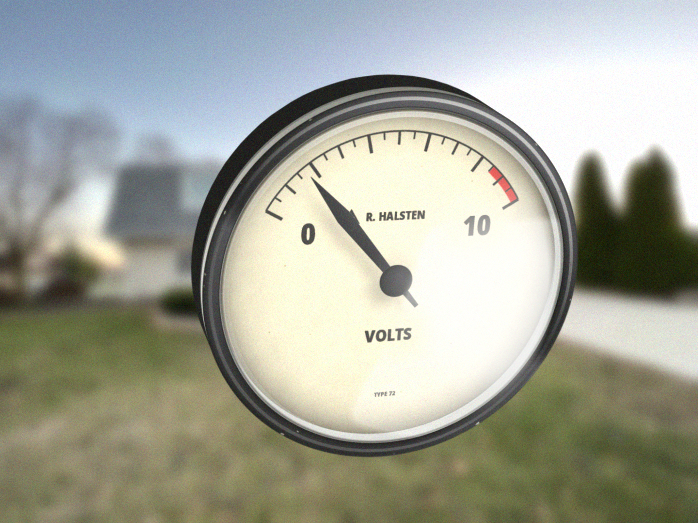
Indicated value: 1.75V
